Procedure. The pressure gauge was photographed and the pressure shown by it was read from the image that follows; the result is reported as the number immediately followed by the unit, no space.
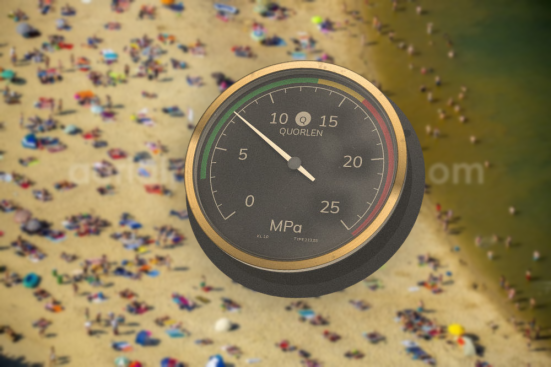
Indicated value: 7.5MPa
